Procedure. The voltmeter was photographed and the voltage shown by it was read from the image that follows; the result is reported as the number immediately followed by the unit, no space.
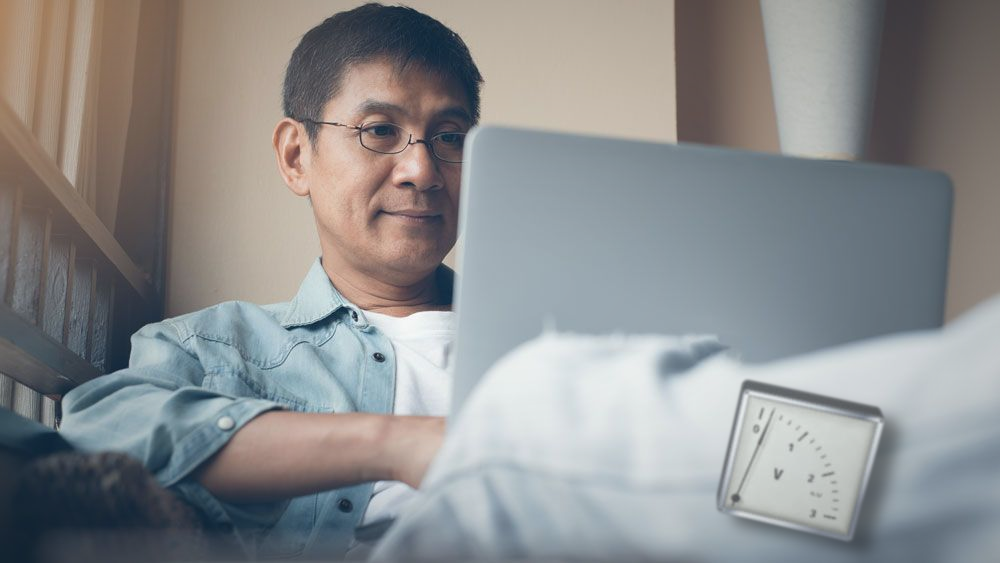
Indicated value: 0.2V
